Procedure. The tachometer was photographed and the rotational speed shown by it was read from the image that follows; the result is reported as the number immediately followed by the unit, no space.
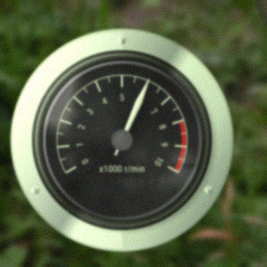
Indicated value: 6000rpm
